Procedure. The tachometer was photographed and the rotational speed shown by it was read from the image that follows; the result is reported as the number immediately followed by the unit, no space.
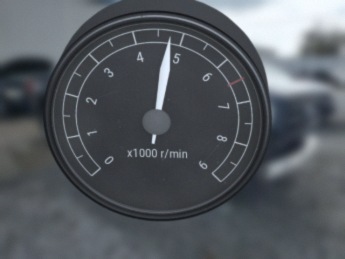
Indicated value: 4750rpm
